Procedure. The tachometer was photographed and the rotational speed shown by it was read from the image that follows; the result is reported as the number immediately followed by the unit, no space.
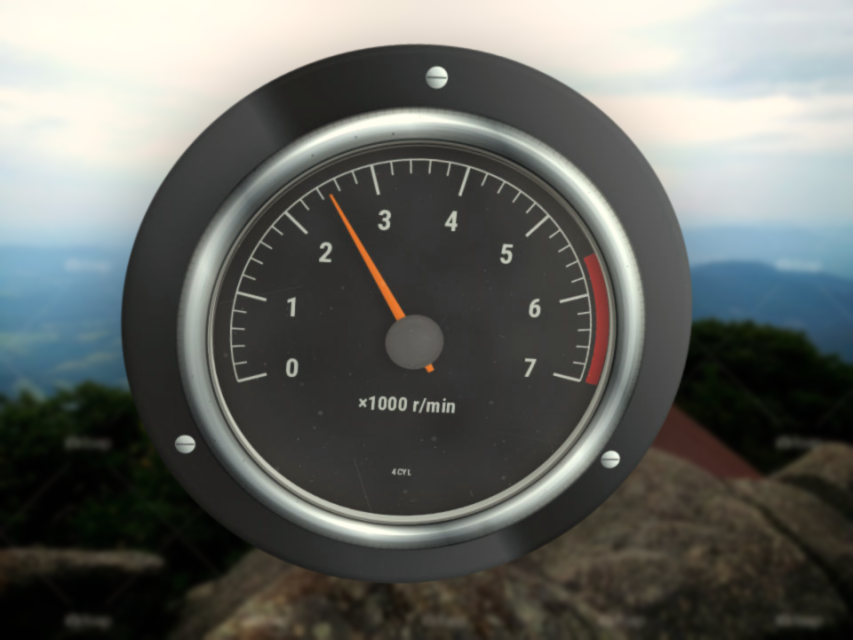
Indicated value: 2500rpm
